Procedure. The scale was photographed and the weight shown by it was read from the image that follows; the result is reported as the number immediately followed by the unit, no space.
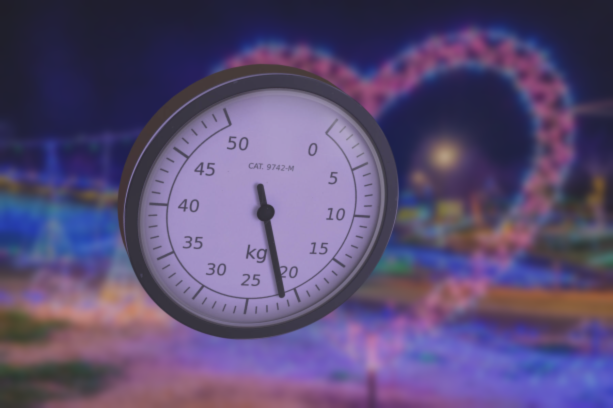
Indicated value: 21.5kg
